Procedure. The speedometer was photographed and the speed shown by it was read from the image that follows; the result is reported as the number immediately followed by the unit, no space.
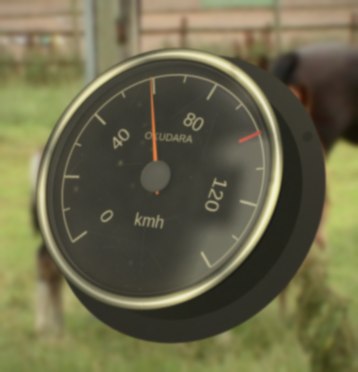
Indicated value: 60km/h
